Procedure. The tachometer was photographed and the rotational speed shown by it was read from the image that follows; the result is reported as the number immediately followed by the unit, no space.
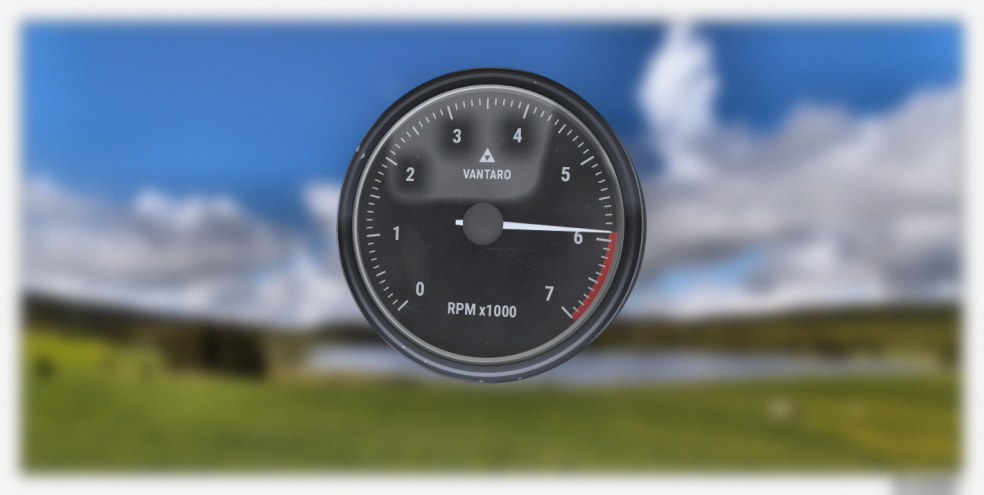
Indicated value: 5900rpm
